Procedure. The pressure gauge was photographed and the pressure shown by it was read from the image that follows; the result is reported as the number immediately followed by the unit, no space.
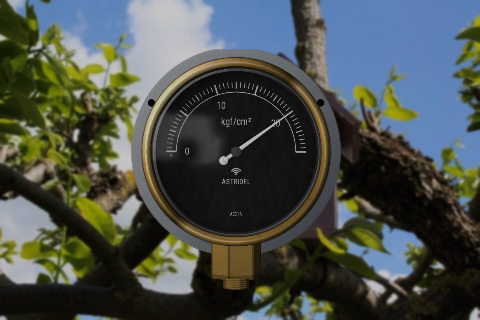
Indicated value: 20kg/cm²
